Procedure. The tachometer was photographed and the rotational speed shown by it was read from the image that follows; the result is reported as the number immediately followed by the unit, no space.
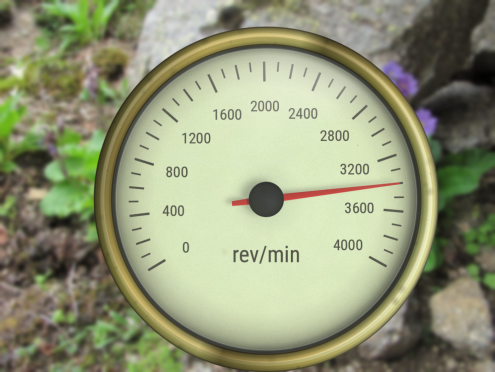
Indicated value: 3400rpm
